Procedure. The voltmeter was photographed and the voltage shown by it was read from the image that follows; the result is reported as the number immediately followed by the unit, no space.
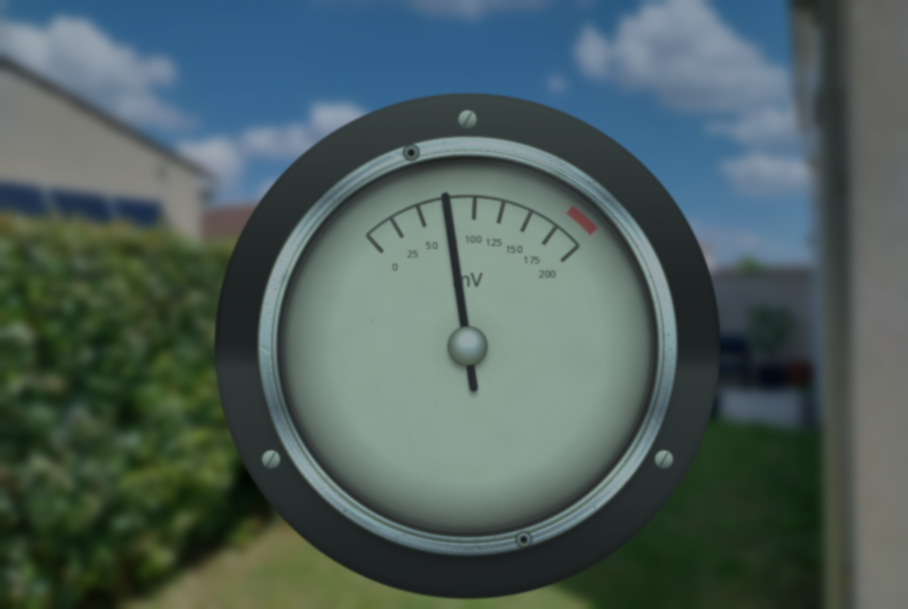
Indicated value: 75mV
